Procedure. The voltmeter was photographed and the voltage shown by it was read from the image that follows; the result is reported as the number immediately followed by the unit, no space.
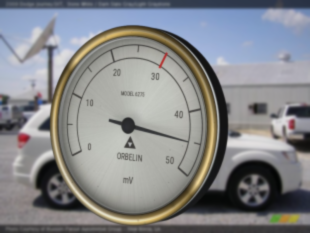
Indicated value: 45mV
